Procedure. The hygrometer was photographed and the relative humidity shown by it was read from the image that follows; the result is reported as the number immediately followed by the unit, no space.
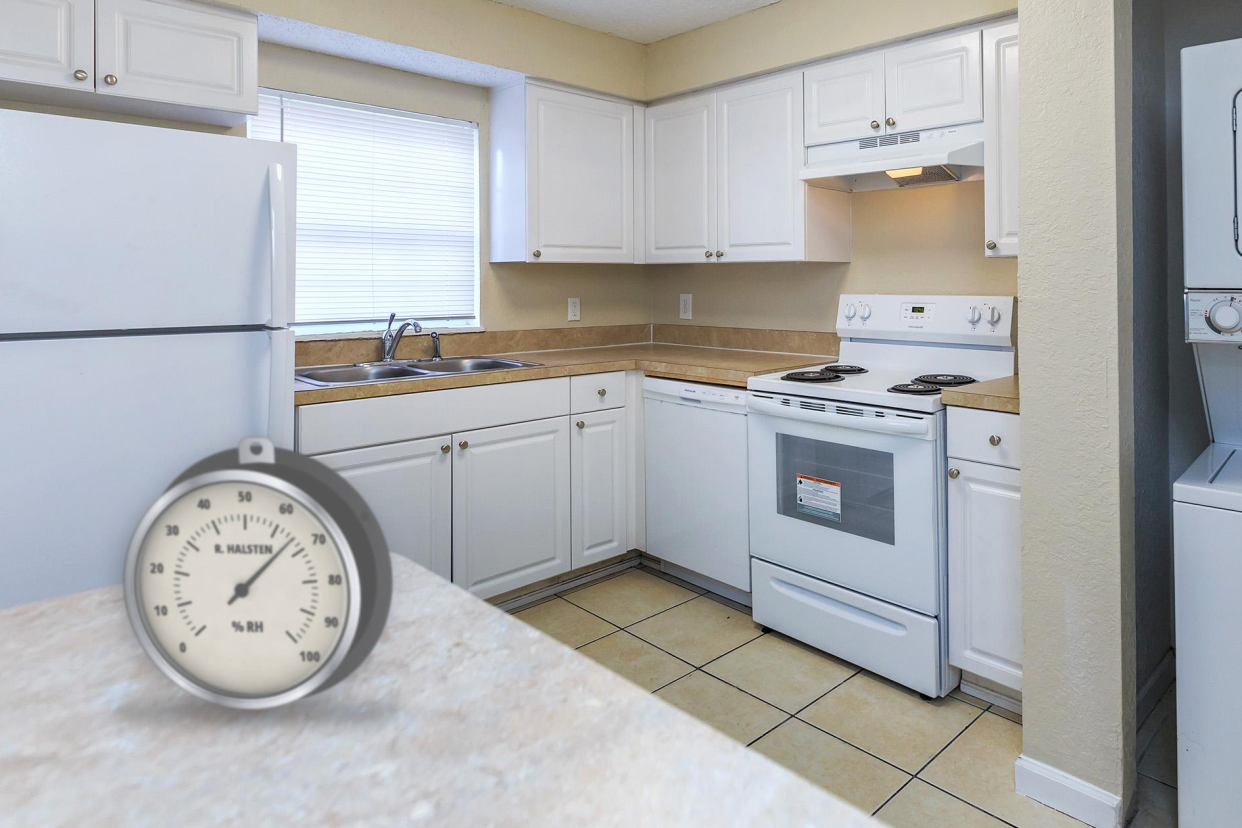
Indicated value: 66%
